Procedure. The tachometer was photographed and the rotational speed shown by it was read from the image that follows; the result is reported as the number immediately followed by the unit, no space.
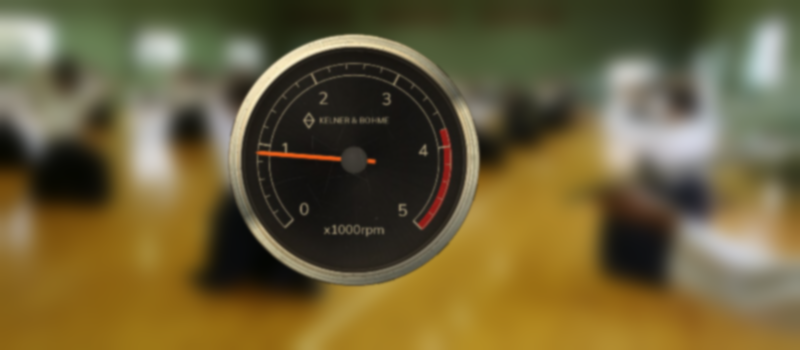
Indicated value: 900rpm
